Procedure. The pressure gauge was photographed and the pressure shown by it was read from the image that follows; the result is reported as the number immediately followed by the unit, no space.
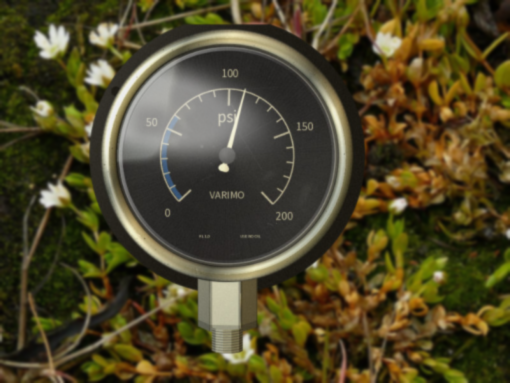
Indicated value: 110psi
